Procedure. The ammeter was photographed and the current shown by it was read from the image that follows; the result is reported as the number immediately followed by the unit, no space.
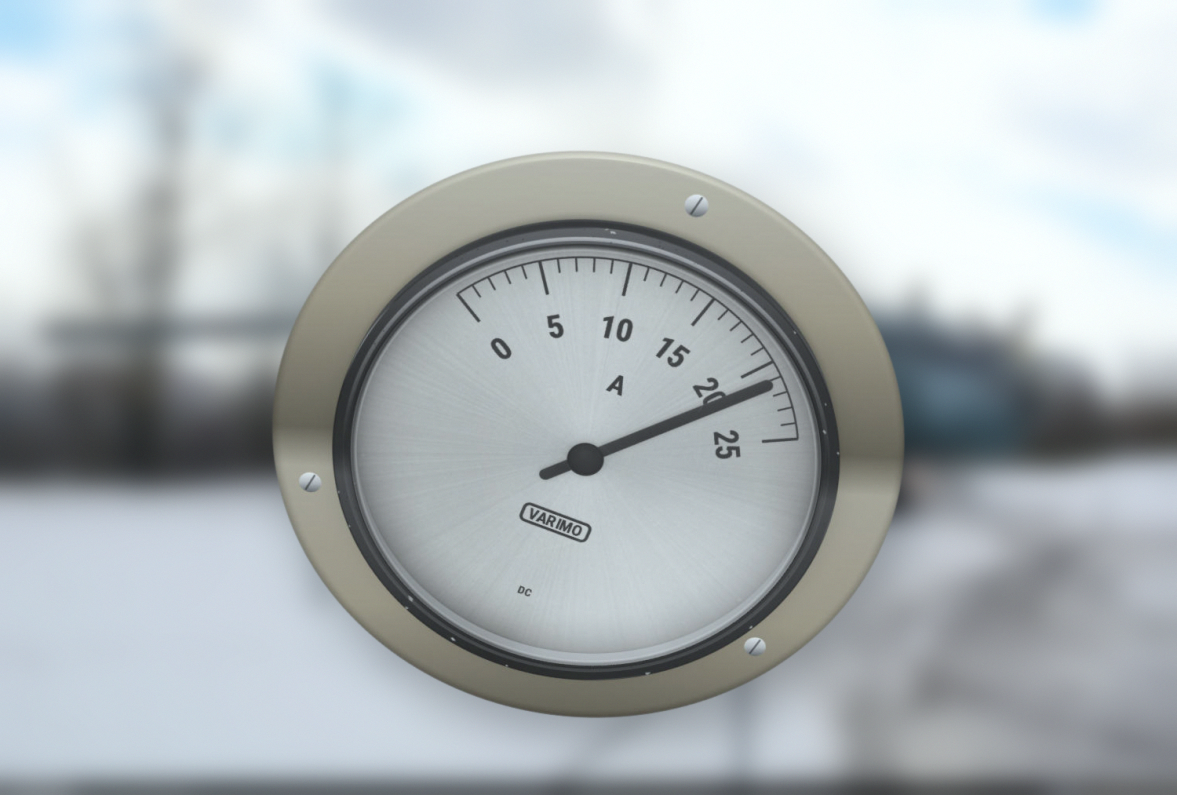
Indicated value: 21A
